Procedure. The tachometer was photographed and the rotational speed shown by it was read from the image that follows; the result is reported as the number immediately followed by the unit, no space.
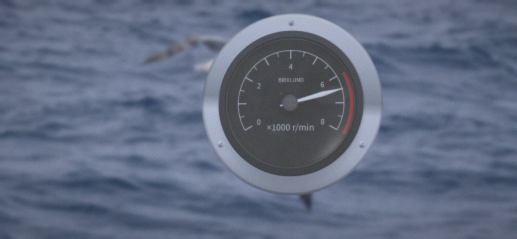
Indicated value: 6500rpm
